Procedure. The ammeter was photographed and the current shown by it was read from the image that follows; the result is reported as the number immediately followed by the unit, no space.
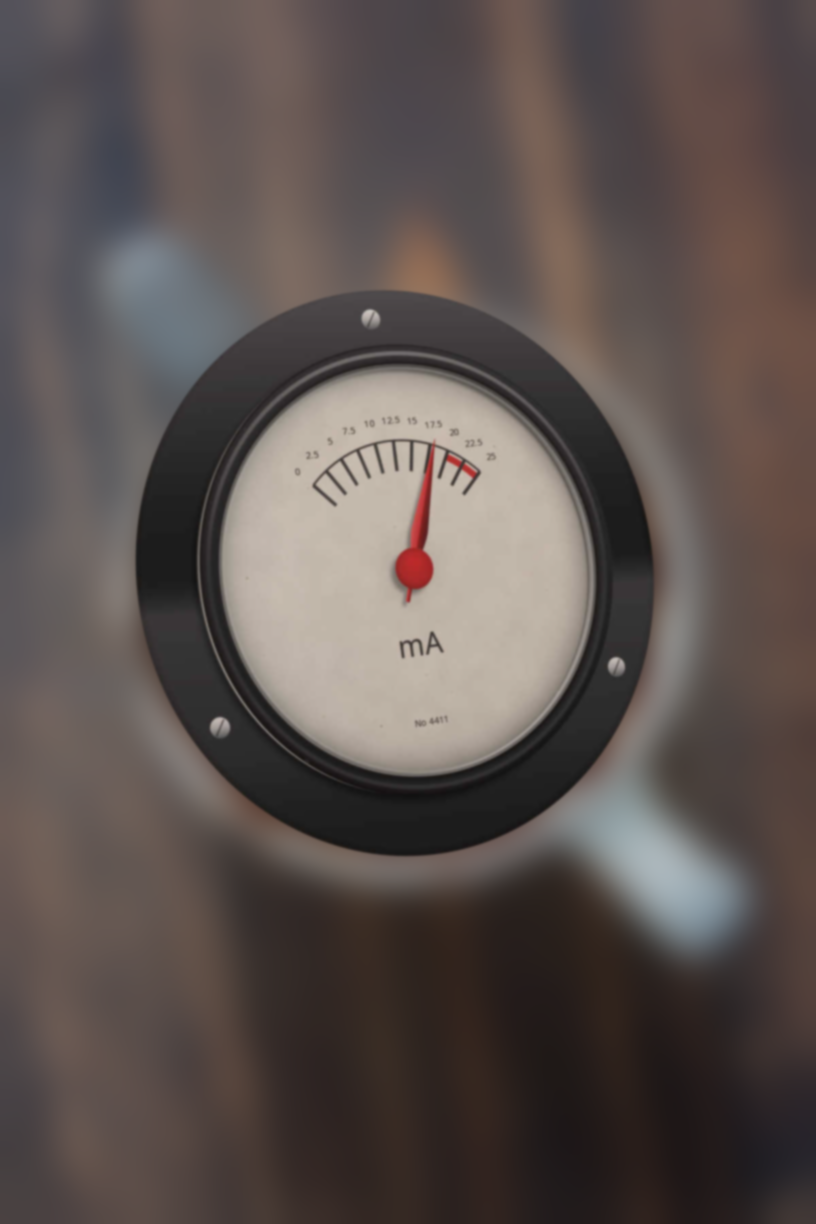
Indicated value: 17.5mA
